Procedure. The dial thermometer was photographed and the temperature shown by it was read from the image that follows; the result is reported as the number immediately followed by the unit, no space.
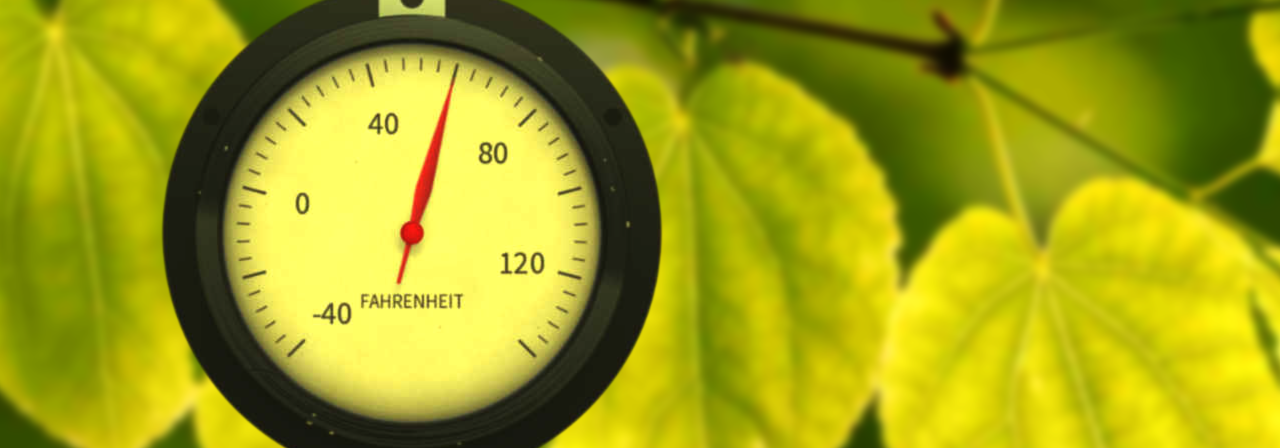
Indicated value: 60°F
